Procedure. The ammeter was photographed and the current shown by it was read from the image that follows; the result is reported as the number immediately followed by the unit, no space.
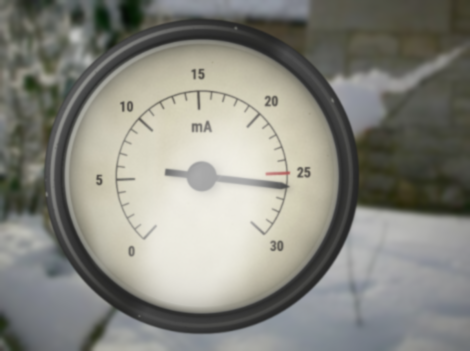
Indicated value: 26mA
